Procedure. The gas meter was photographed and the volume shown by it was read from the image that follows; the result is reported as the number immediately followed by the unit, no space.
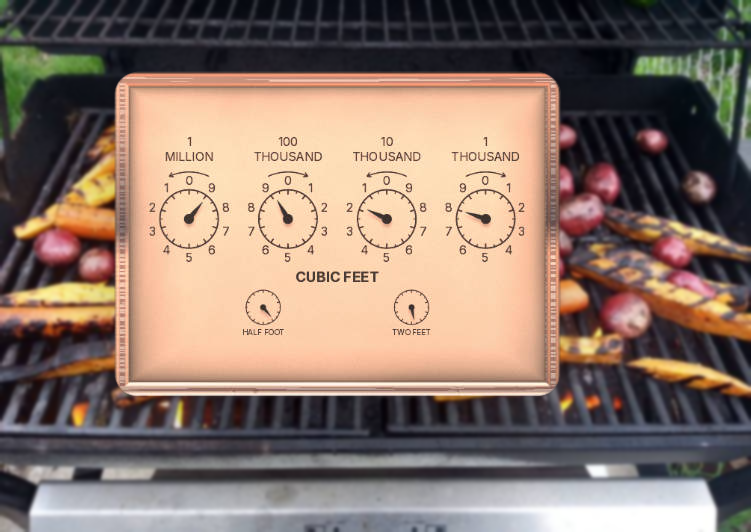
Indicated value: 891800ft³
